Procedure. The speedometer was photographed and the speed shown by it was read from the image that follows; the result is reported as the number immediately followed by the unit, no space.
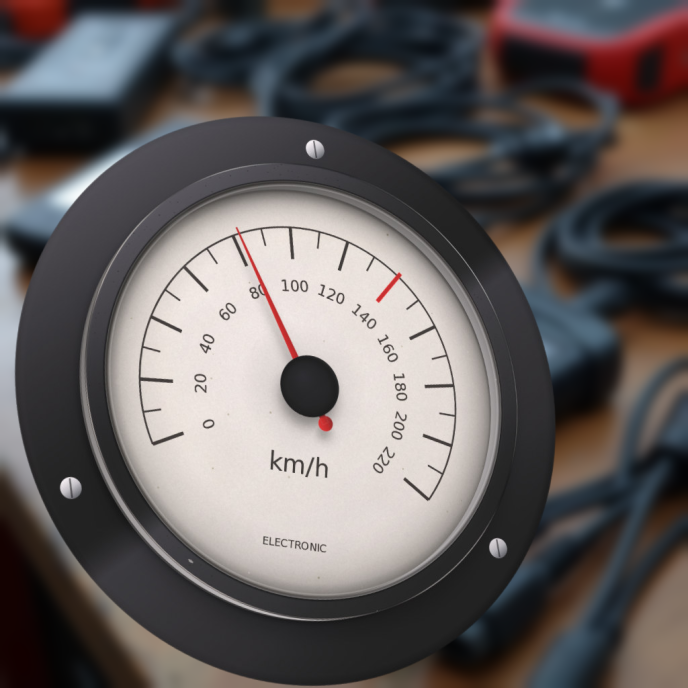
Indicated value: 80km/h
